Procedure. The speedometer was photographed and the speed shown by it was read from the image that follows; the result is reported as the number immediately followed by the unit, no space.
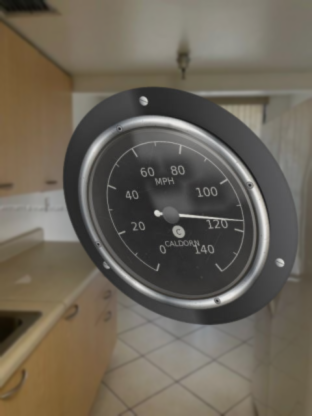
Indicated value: 115mph
